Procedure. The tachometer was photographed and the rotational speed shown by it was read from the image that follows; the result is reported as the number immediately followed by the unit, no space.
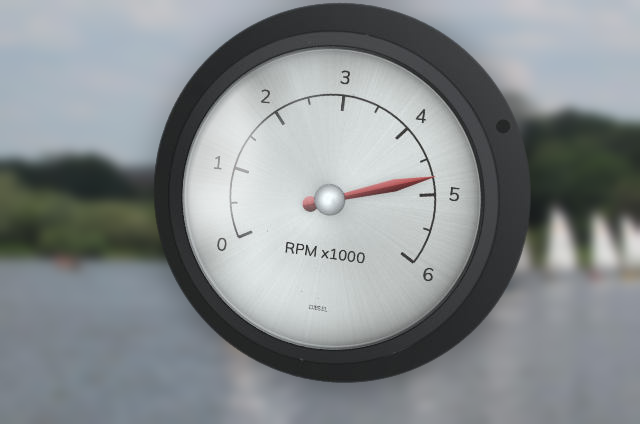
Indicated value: 4750rpm
